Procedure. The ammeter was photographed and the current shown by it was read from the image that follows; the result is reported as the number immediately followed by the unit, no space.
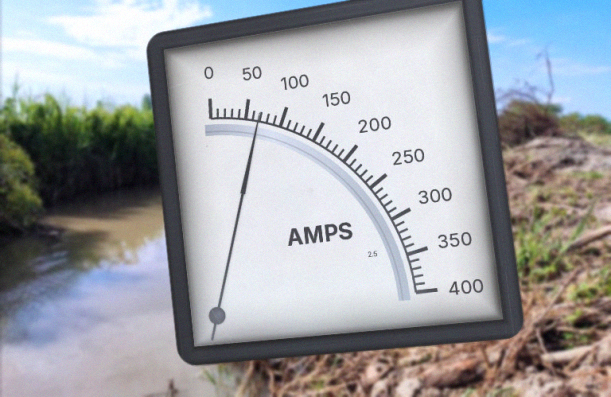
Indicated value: 70A
